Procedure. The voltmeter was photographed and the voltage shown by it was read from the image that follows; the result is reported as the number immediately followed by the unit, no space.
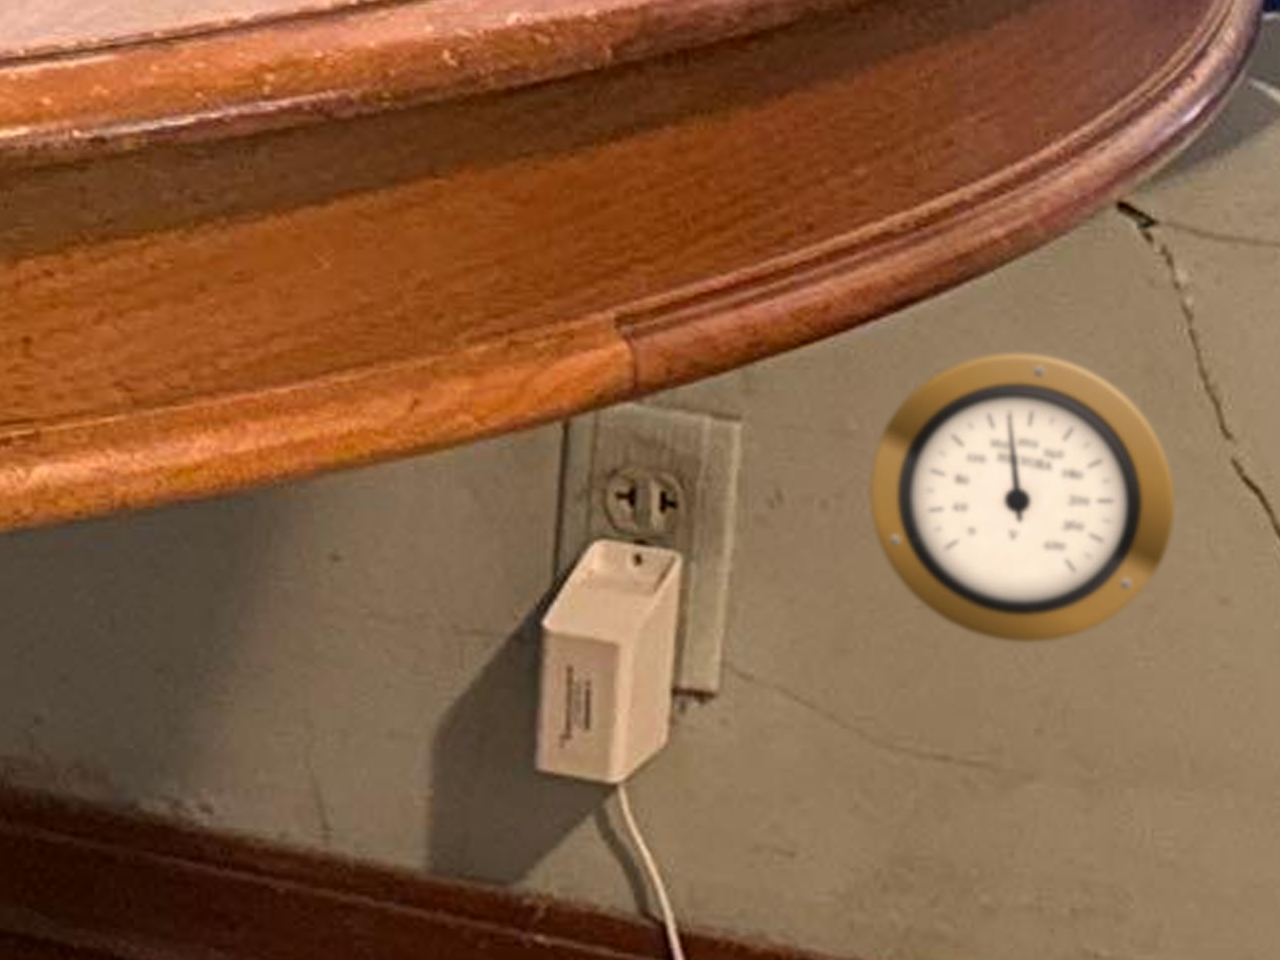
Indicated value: 180V
